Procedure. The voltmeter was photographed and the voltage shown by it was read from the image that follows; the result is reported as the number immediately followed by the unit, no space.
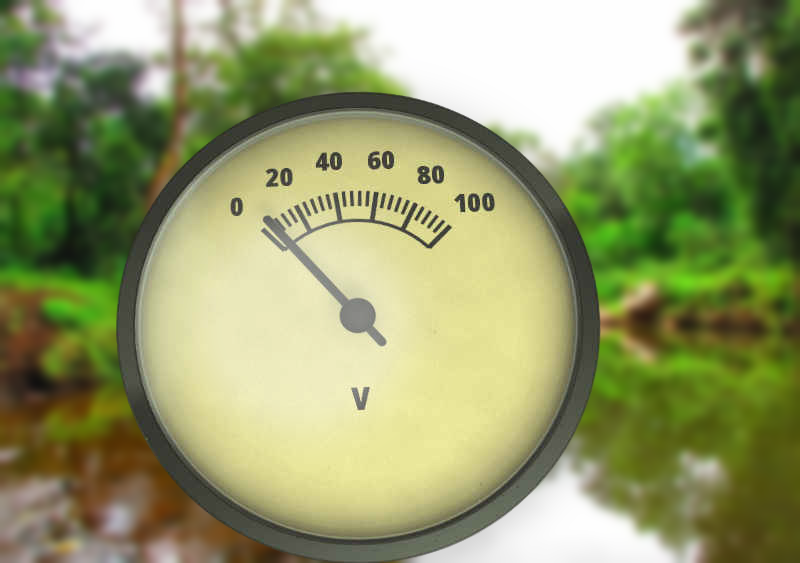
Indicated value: 4V
